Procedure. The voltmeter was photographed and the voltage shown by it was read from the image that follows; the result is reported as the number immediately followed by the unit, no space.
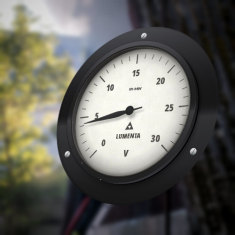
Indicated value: 4V
